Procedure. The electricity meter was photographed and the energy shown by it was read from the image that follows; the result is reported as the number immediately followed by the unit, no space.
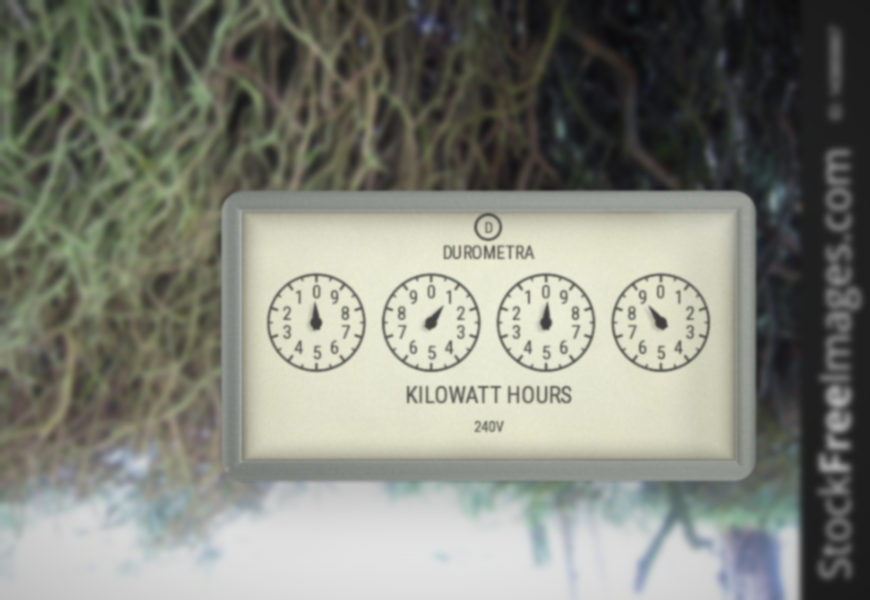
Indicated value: 99kWh
